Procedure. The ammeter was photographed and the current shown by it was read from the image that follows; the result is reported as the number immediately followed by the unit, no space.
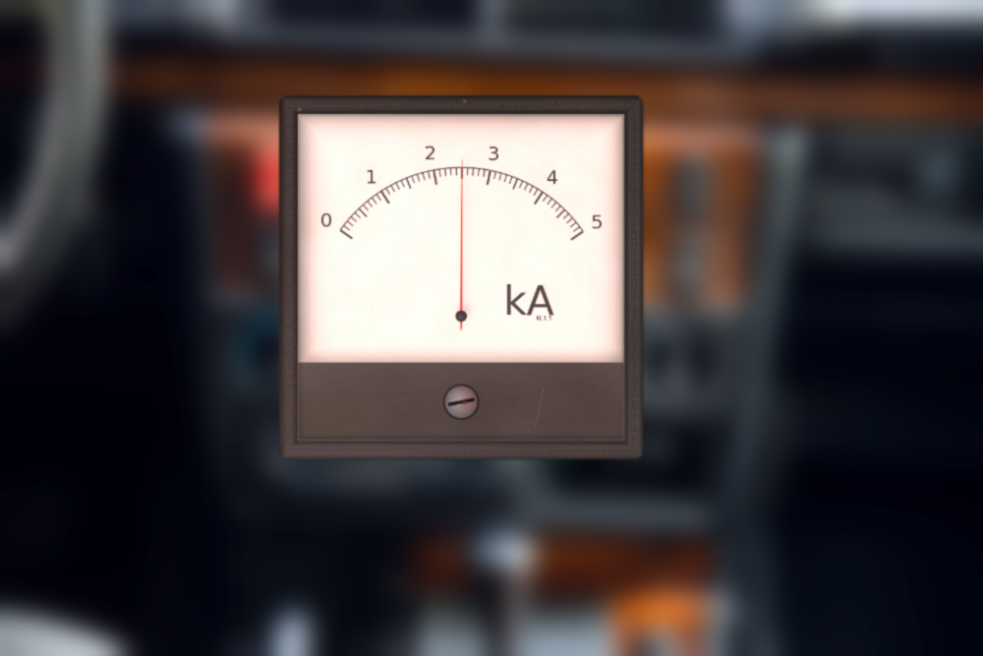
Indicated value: 2.5kA
